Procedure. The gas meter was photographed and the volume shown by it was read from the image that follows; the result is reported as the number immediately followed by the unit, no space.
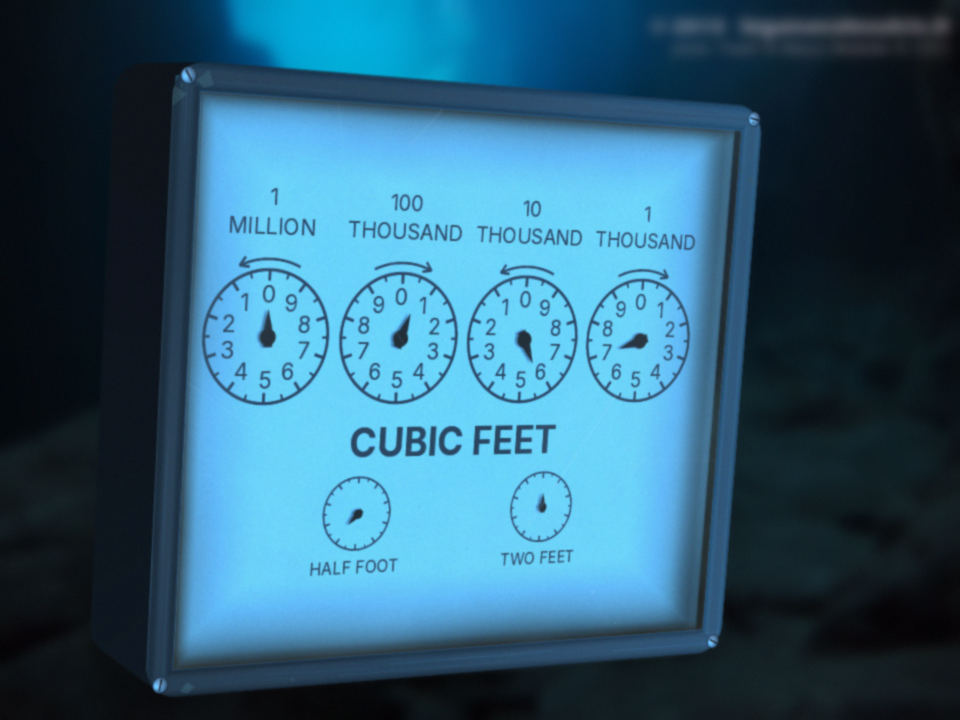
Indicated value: 5700ft³
